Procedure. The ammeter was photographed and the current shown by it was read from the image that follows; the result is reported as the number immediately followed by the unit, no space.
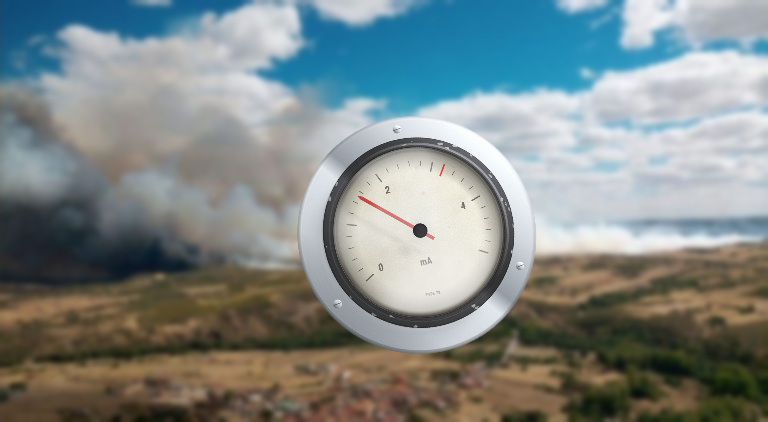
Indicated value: 1.5mA
